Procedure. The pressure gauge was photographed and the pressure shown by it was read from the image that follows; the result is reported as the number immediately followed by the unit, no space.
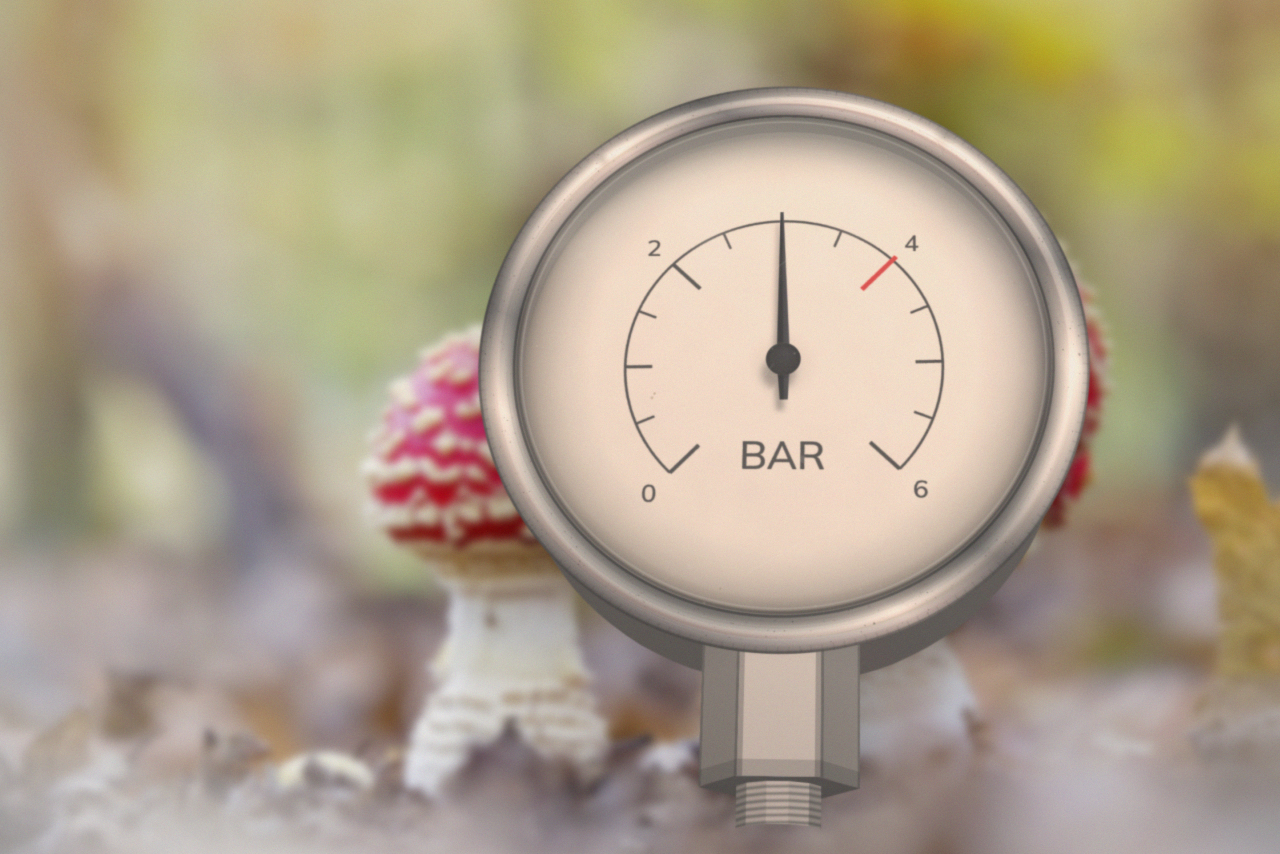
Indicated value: 3bar
